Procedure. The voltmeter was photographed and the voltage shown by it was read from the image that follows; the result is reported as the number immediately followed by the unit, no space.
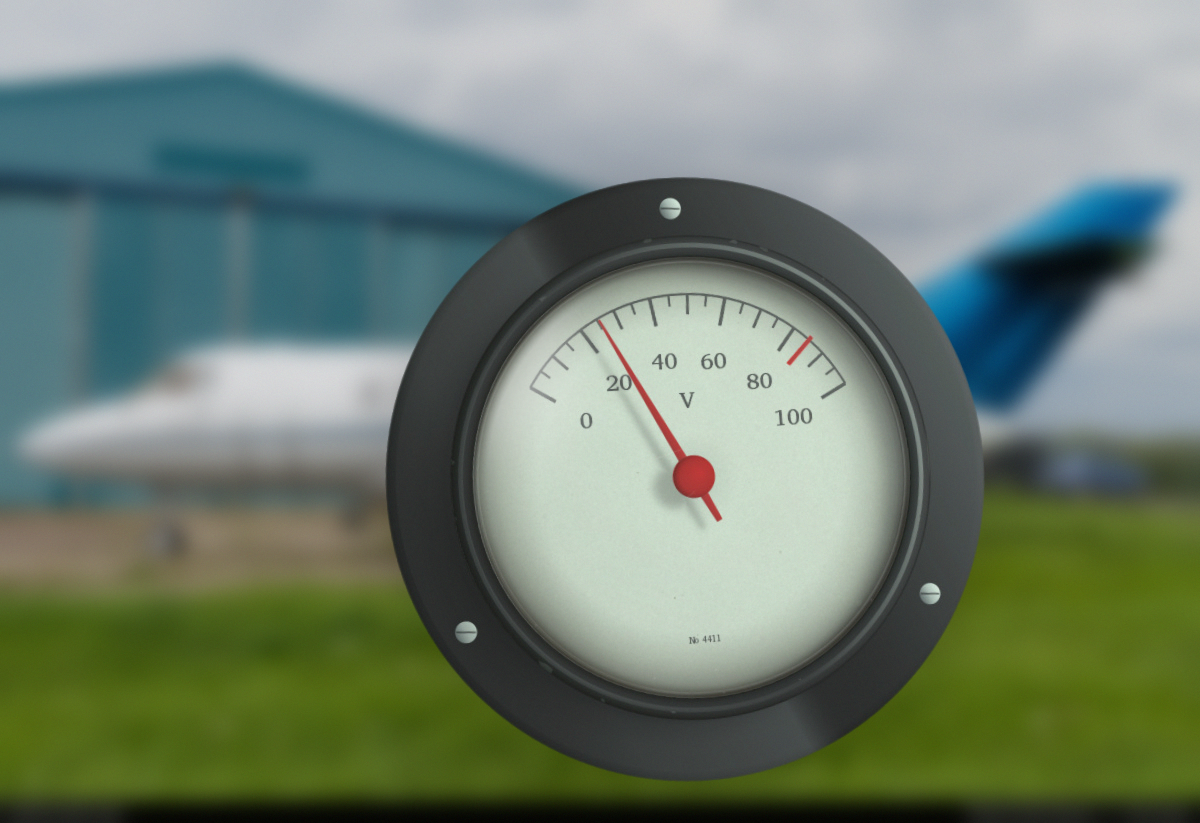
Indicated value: 25V
